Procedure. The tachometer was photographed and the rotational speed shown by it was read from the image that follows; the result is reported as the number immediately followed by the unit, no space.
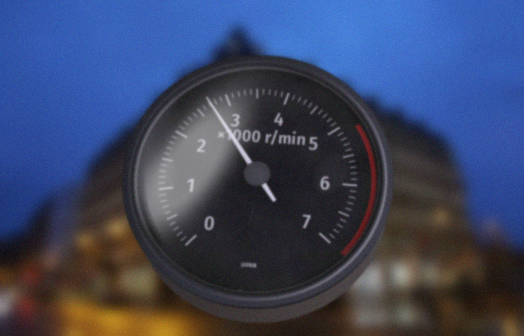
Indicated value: 2700rpm
